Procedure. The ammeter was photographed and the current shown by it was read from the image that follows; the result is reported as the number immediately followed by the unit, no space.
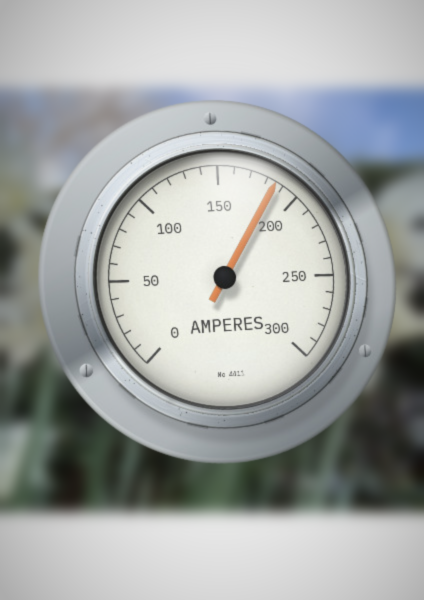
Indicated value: 185A
